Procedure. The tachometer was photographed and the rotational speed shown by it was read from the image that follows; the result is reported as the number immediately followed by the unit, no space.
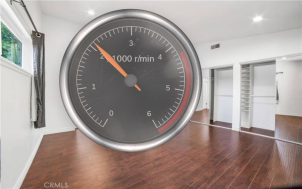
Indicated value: 2100rpm
